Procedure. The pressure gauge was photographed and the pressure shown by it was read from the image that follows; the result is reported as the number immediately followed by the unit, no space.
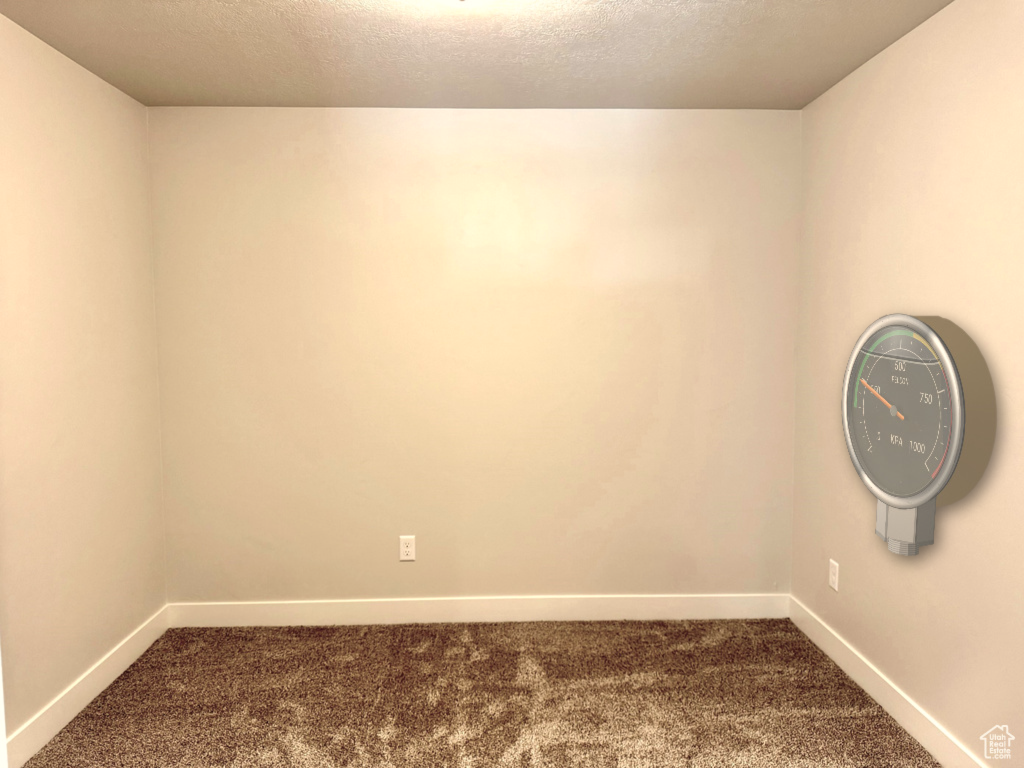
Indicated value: 250kPa
